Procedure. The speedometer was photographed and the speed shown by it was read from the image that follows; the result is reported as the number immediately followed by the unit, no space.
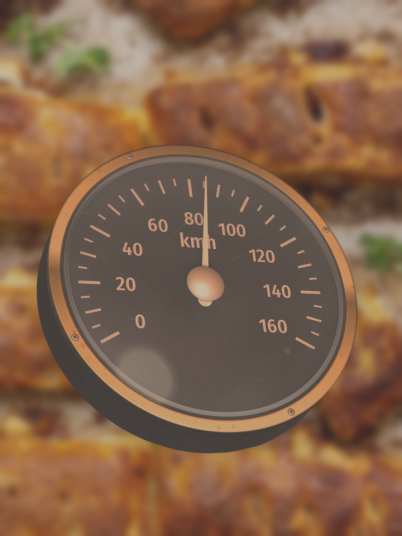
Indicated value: 85km/h
